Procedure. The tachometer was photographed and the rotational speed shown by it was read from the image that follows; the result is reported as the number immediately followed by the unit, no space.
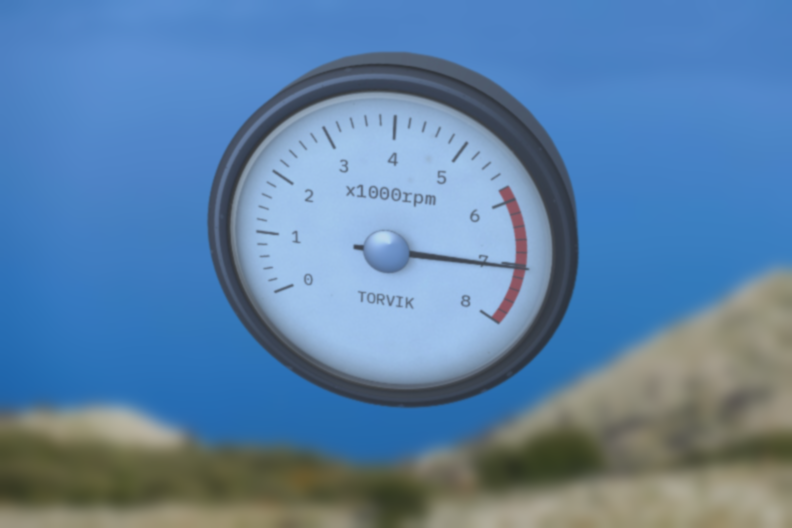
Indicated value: 7000rpm
